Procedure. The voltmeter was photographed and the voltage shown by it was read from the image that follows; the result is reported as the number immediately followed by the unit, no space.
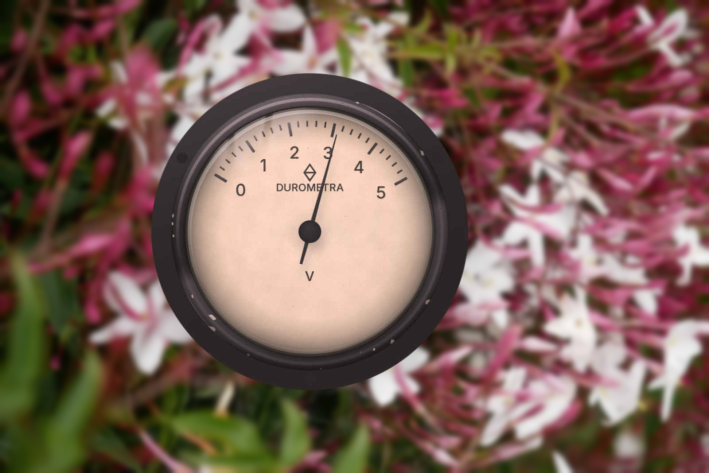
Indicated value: 3.1V
